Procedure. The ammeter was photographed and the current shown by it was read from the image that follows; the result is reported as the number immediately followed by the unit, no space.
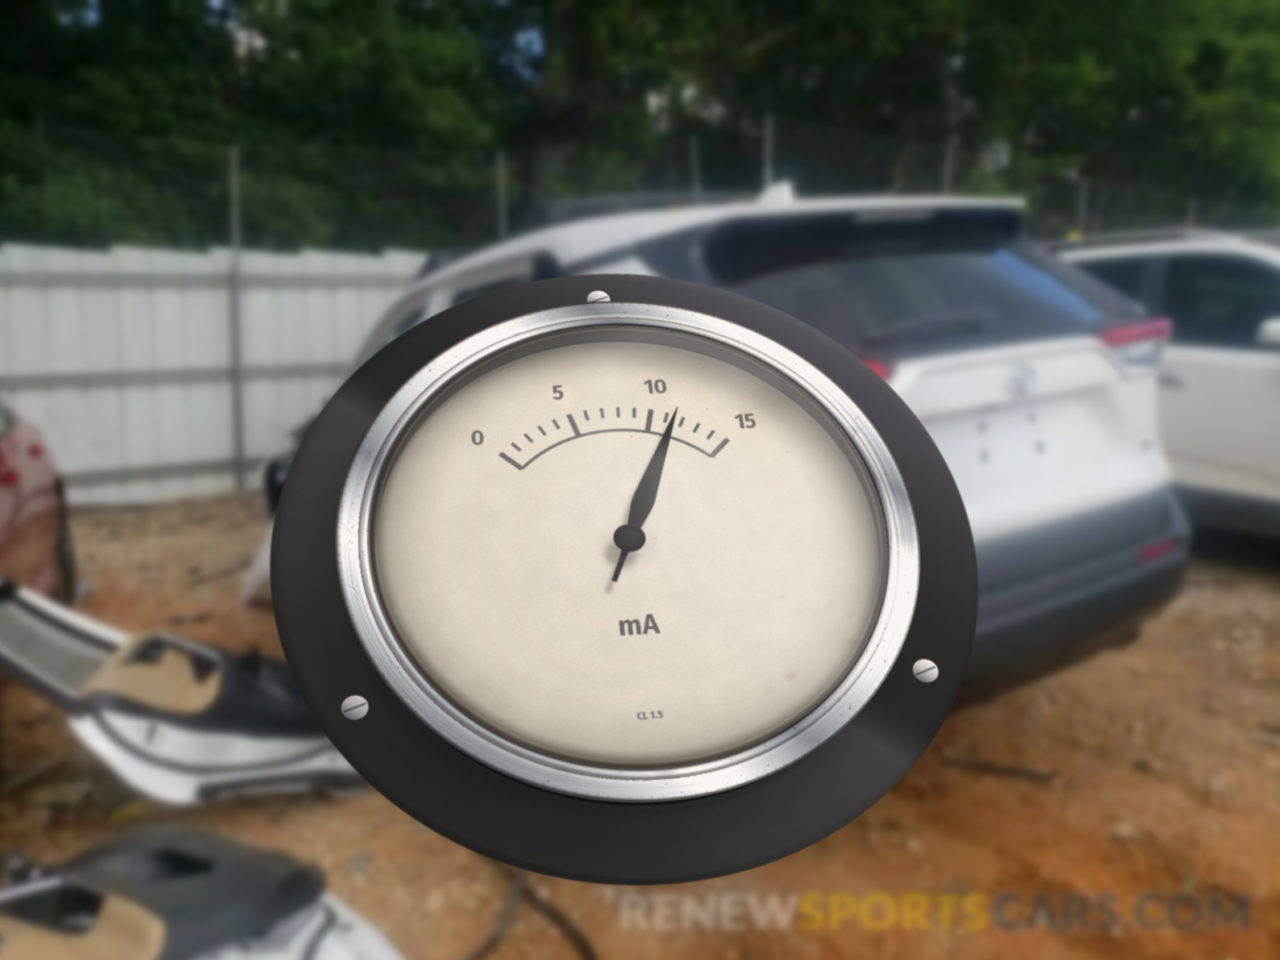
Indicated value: 11.5mA
